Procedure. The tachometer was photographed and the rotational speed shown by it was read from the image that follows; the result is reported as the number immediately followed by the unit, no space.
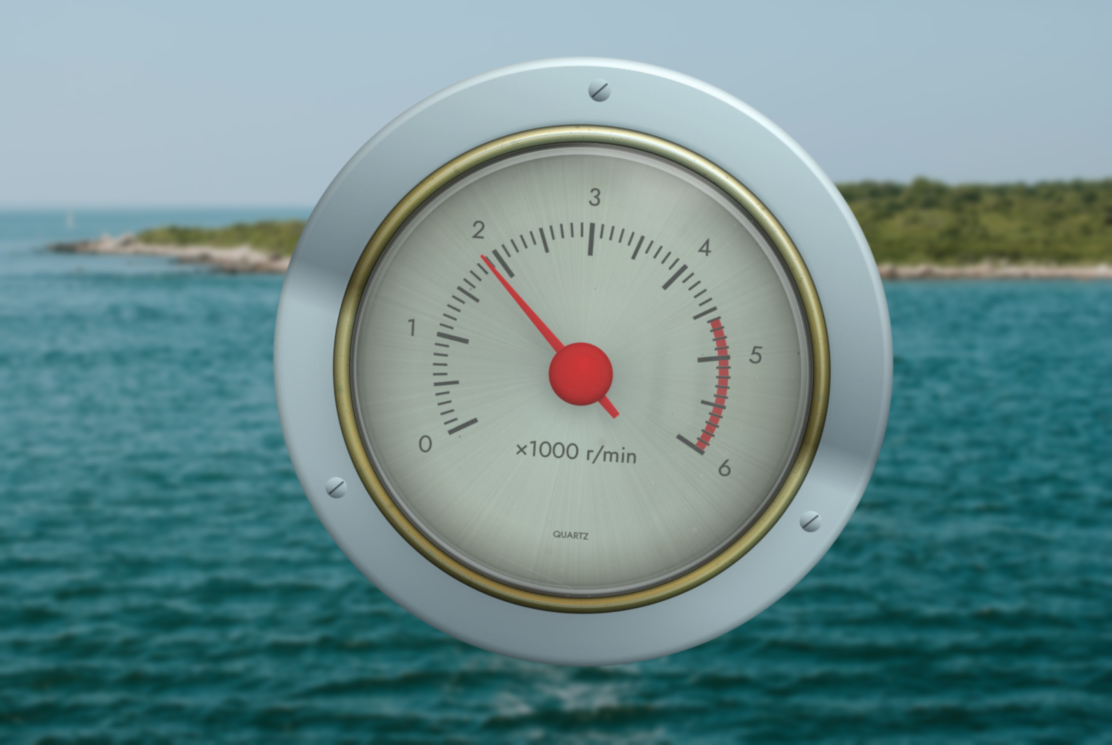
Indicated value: 1900rpm
